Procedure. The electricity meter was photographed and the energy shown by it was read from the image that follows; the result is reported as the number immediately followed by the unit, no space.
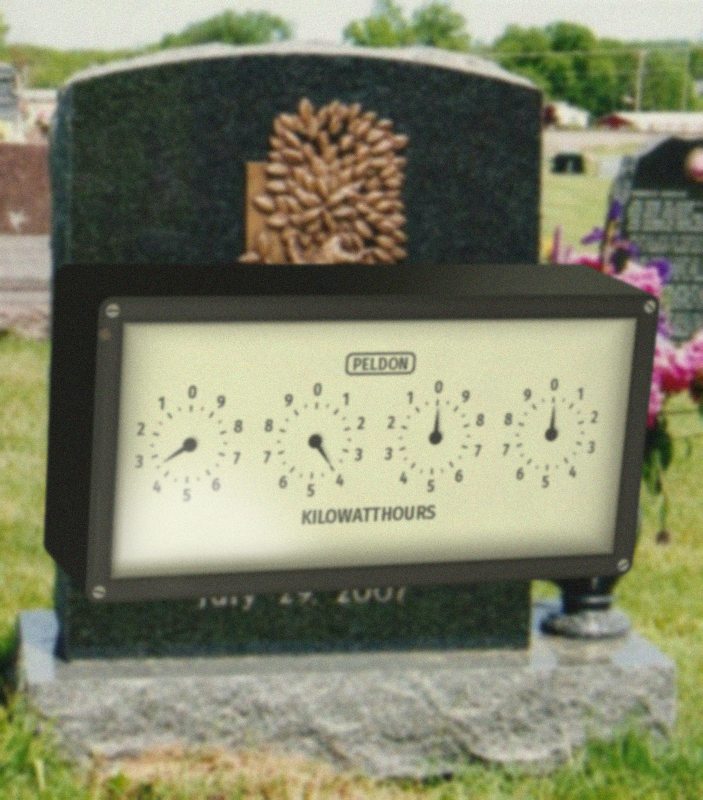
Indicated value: 3400kWh
